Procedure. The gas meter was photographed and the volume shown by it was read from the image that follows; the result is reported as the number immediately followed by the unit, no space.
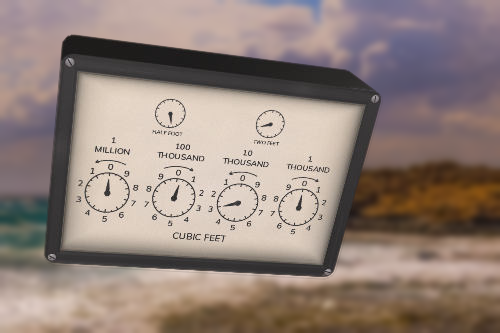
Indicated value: 3000ft³
